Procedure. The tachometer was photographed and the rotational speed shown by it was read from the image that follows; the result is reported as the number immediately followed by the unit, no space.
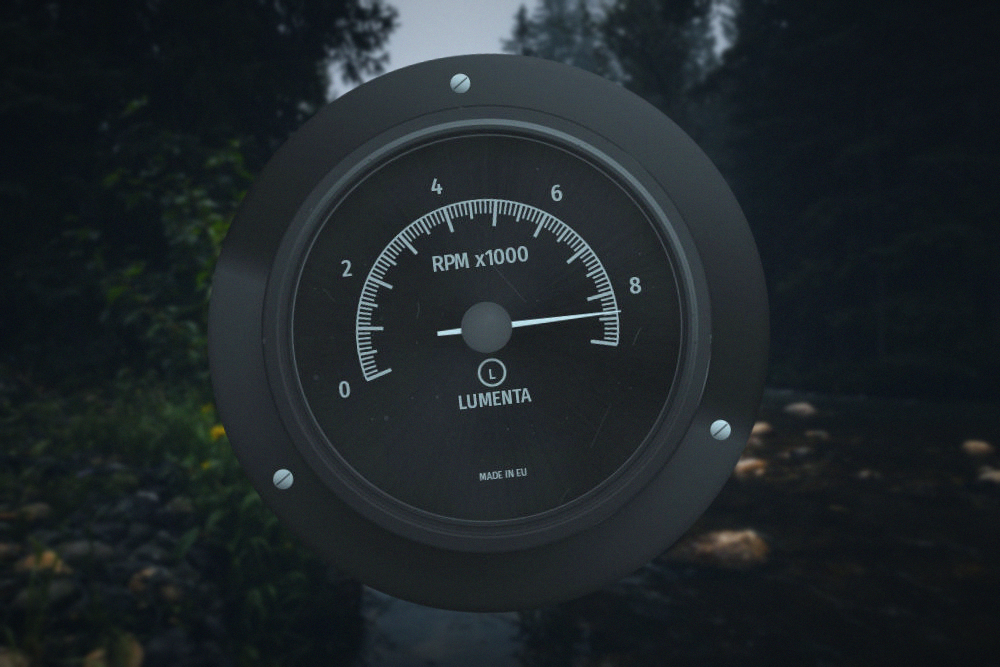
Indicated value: 8400rpm
